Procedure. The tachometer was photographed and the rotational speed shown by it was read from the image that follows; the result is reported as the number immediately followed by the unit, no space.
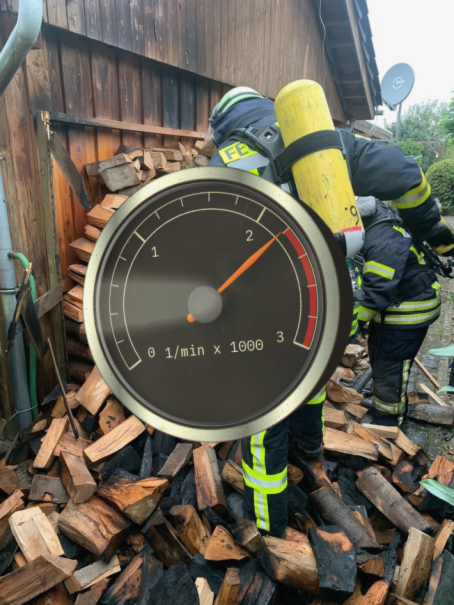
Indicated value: 2200rpm
